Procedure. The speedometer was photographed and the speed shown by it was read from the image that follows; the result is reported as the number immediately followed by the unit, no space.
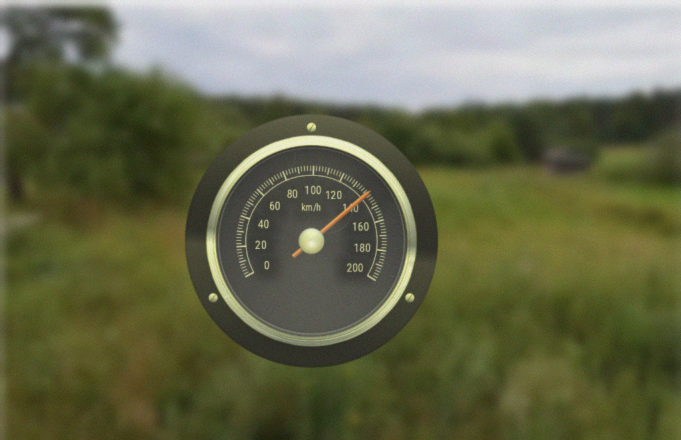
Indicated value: 140km/h
